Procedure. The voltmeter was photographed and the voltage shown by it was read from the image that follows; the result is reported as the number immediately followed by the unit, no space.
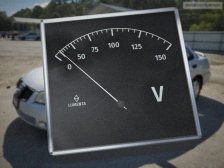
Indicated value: 25V
